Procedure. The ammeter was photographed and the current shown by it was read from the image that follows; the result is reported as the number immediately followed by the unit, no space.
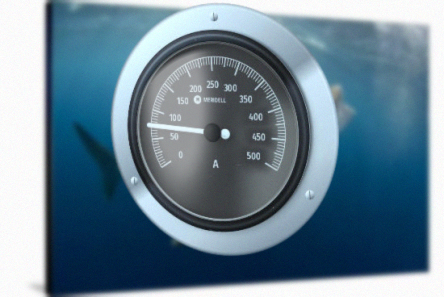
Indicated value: 75A
